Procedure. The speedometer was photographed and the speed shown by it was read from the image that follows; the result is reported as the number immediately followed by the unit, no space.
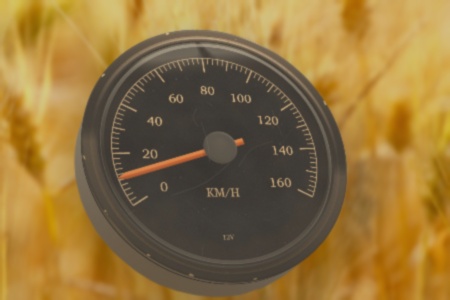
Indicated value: 10km/h
